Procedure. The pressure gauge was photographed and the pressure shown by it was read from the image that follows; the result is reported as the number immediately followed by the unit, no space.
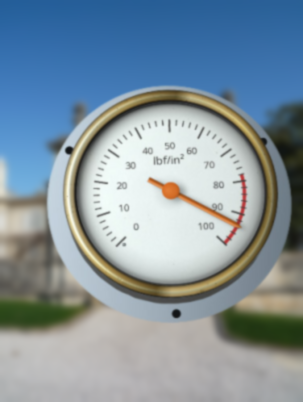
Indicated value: 94psi
